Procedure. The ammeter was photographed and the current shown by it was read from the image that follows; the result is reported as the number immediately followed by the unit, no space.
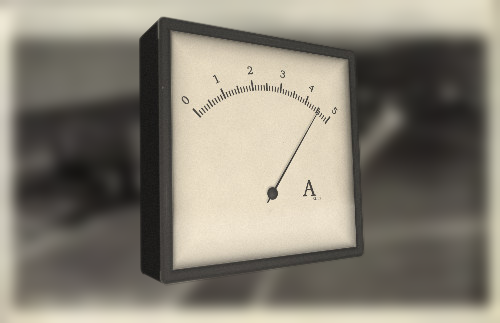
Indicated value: 4.5A
